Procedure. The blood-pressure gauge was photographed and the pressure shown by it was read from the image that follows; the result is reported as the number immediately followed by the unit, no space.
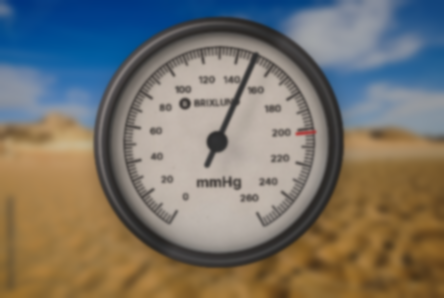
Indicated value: 150mmHg
